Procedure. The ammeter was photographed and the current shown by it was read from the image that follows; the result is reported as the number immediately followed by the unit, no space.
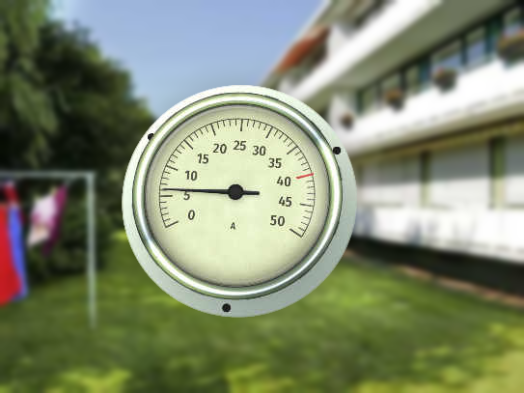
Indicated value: 6A
